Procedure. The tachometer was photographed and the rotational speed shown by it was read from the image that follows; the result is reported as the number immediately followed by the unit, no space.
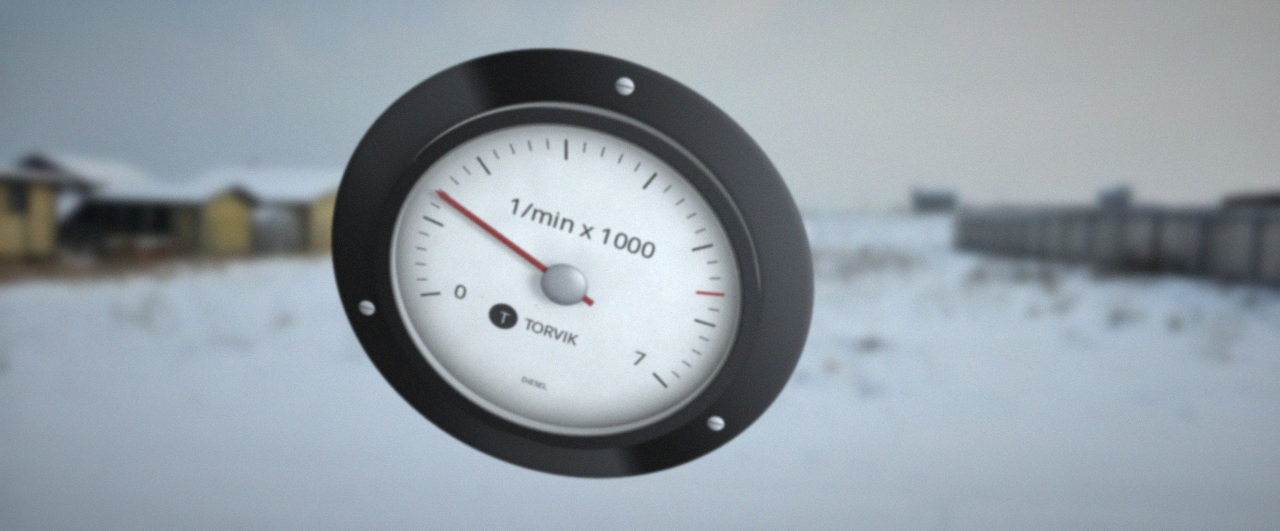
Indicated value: 1400rpm
